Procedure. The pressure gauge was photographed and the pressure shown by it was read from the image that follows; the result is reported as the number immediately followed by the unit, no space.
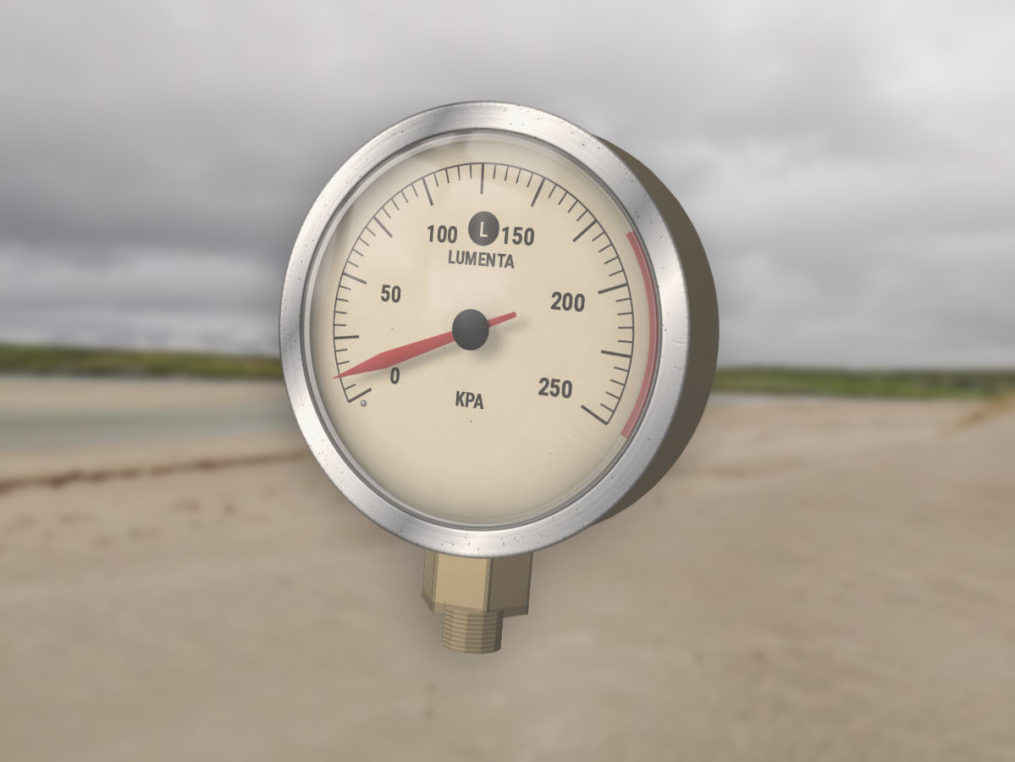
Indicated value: 10kPa
